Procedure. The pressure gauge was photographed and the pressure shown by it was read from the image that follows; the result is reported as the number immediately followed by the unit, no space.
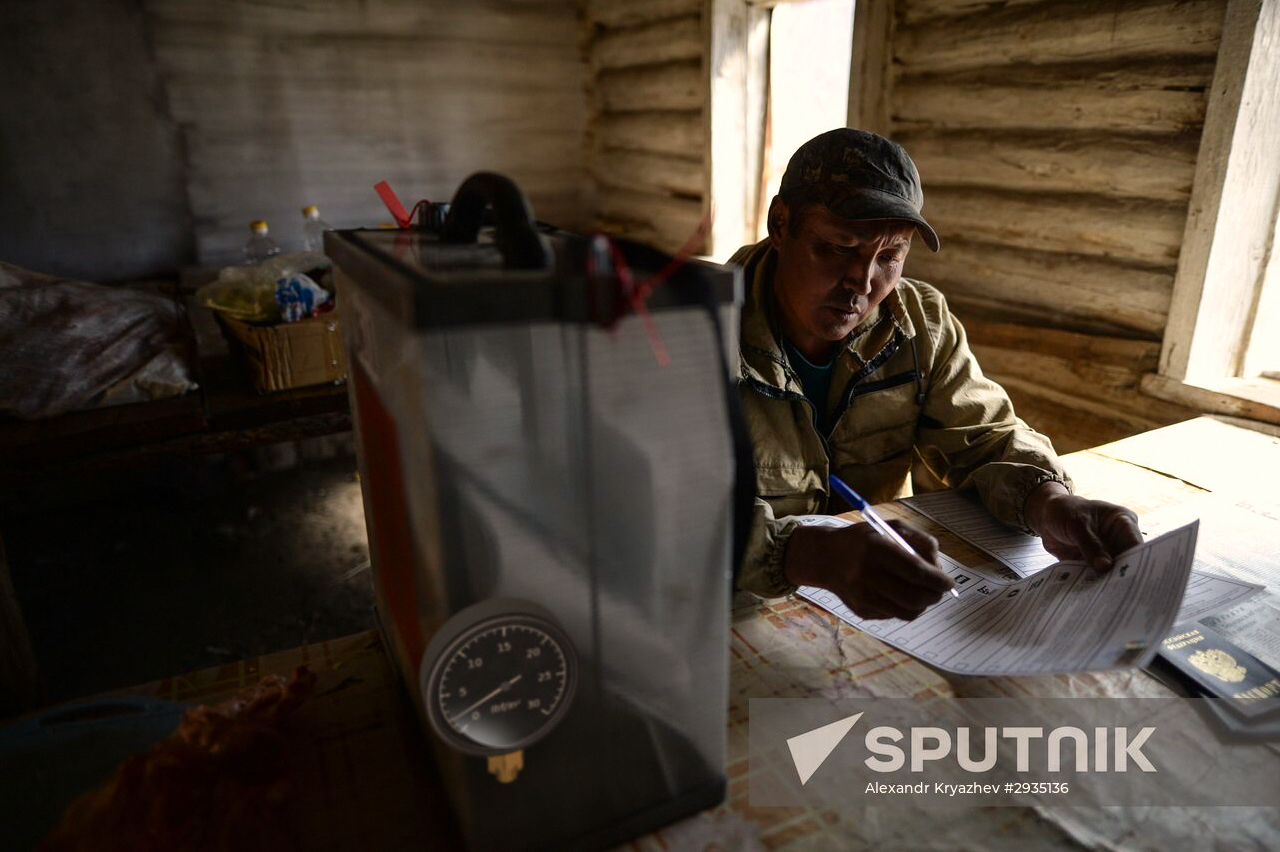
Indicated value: 2psi
